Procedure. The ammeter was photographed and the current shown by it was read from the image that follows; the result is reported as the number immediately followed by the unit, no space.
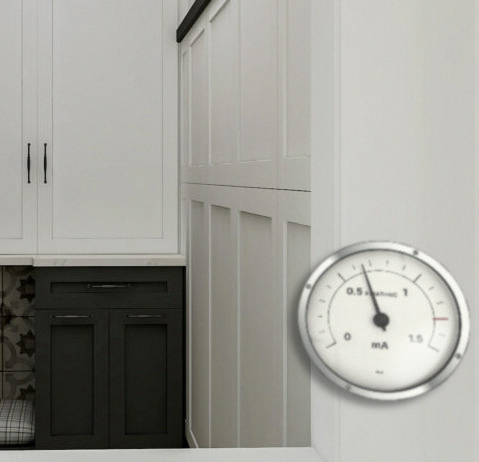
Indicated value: 0.65mA
